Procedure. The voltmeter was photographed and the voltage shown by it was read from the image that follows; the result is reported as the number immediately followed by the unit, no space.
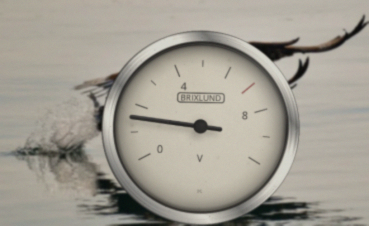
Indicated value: 1.5V
